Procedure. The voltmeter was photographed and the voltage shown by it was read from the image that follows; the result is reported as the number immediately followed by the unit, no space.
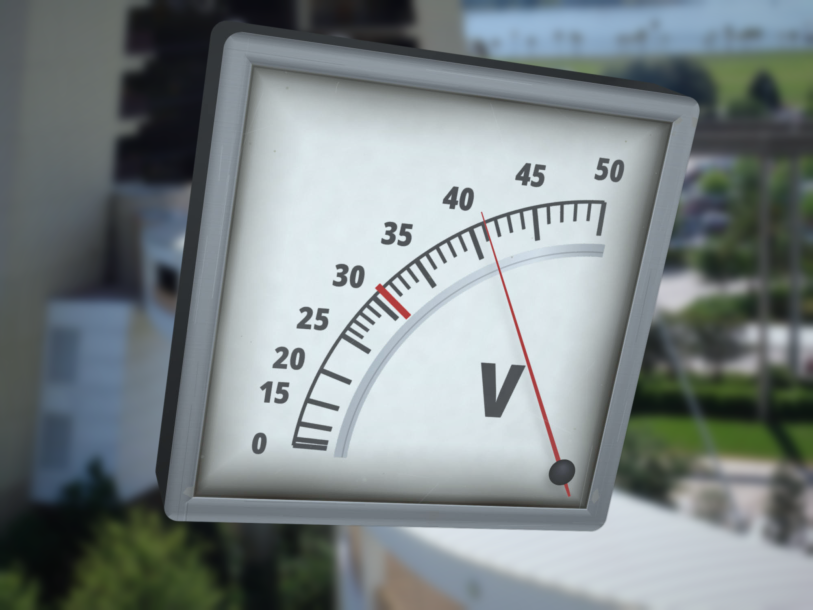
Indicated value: 41V
